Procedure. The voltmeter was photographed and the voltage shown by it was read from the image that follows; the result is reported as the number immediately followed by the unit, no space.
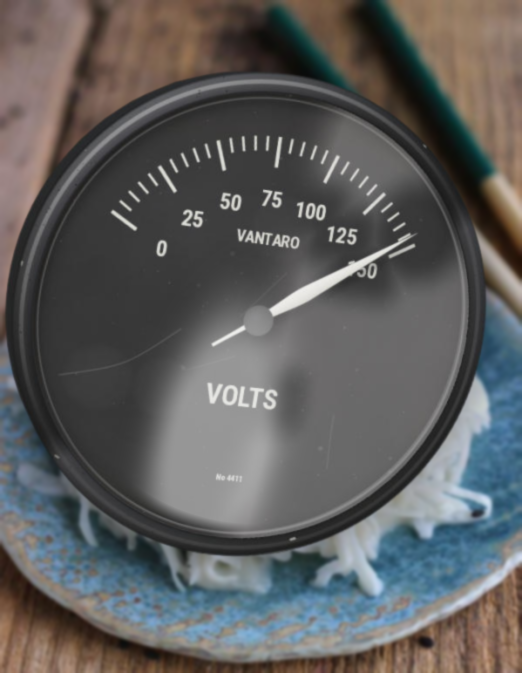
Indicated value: 145V
